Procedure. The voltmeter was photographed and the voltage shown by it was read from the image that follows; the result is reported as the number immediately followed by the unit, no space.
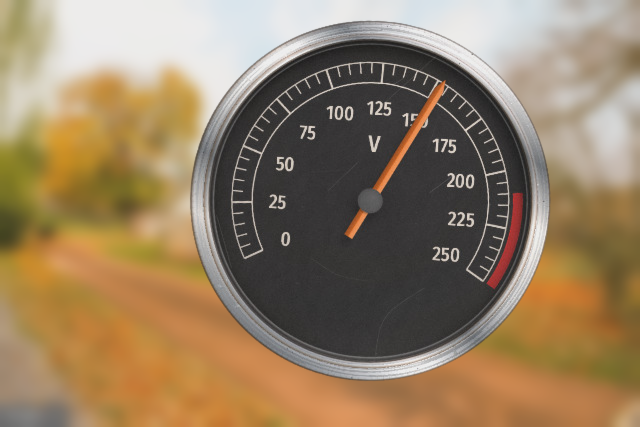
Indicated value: 152.5V
